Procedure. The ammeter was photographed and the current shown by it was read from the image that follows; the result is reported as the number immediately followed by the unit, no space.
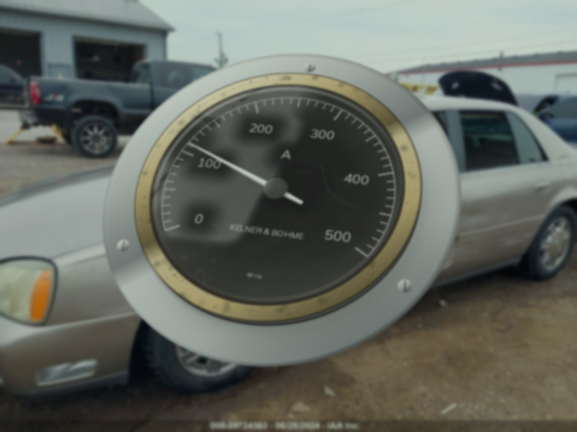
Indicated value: 110A
